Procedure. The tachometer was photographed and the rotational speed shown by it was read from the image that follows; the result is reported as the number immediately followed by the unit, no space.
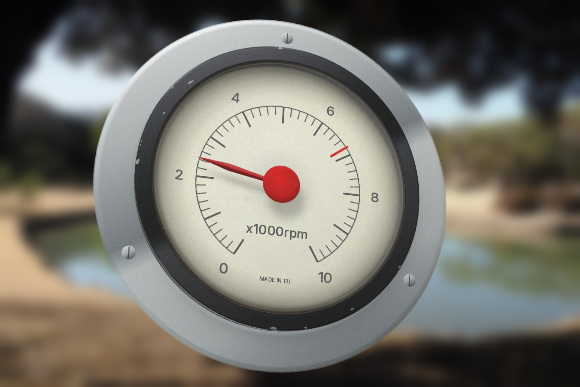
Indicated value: 2400rpm
